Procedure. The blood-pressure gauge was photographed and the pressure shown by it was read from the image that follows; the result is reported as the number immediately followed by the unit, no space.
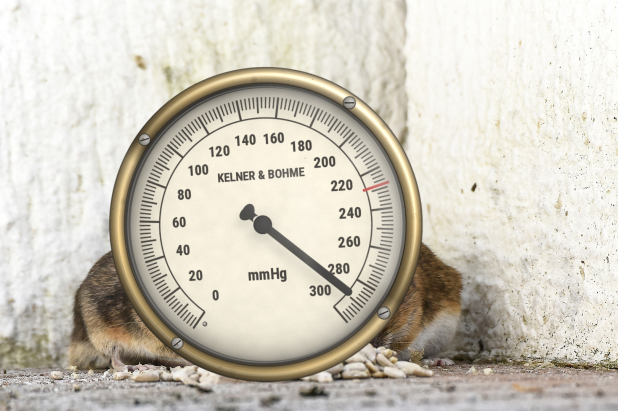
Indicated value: 288mmHg
